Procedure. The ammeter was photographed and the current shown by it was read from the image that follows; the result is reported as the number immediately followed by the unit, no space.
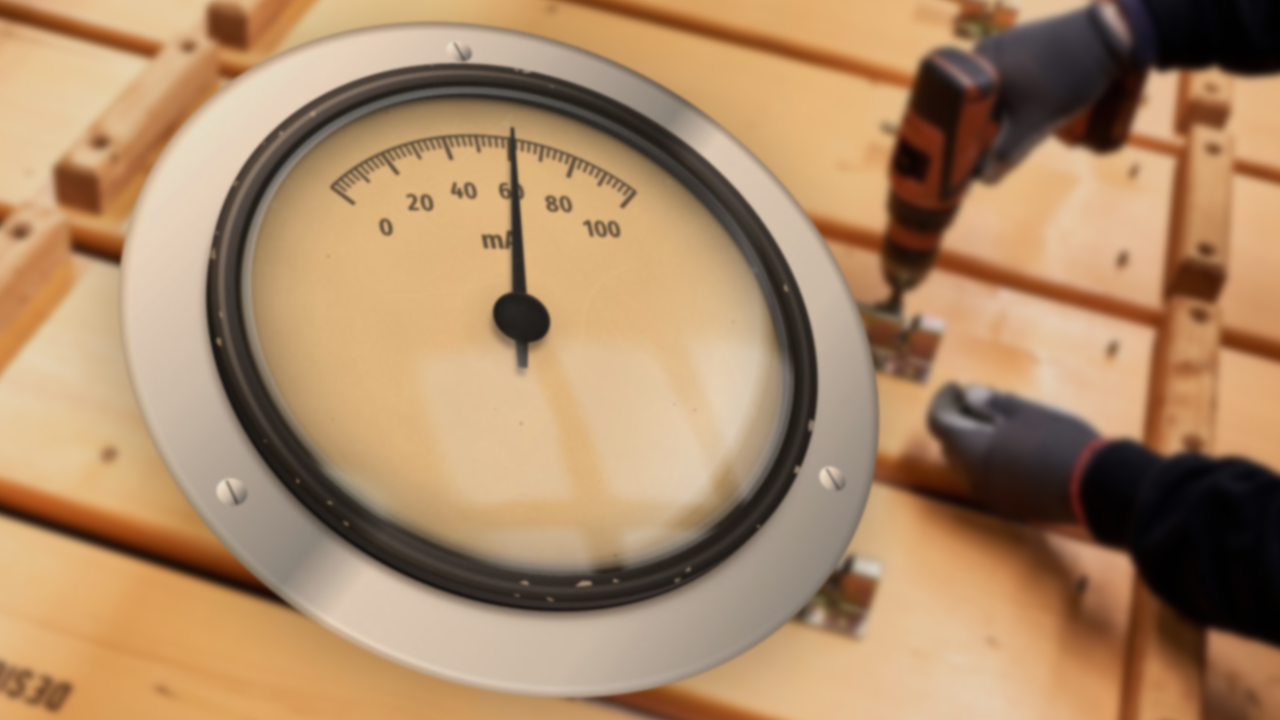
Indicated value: 60mA
